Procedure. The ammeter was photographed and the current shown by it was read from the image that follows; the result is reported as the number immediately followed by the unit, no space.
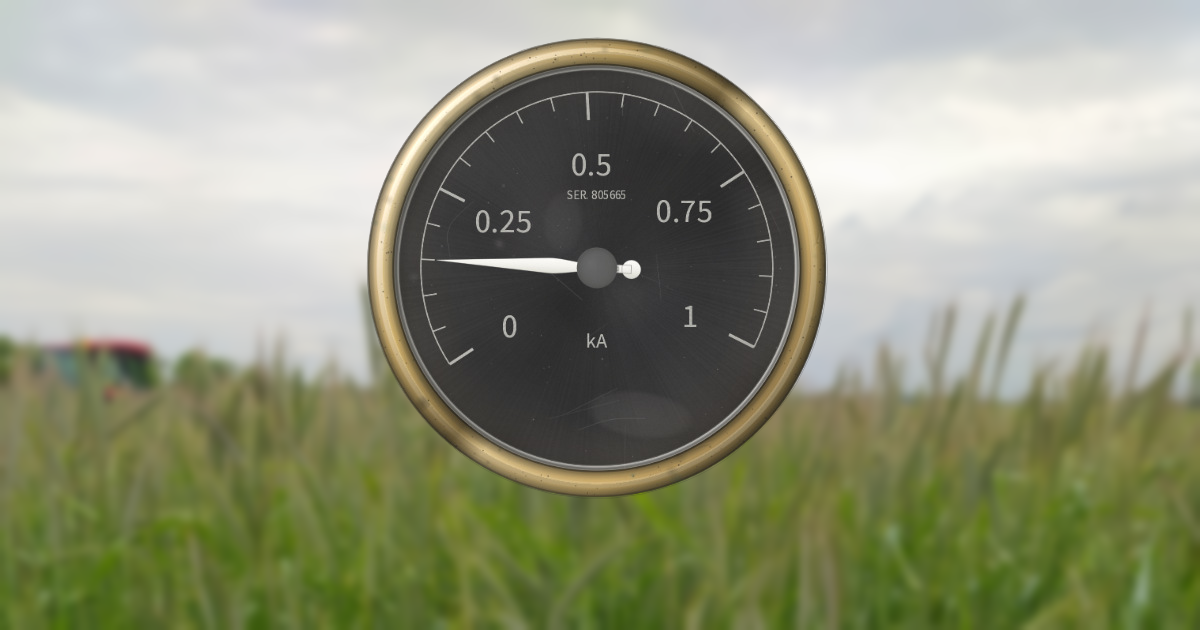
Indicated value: 0.15kA
